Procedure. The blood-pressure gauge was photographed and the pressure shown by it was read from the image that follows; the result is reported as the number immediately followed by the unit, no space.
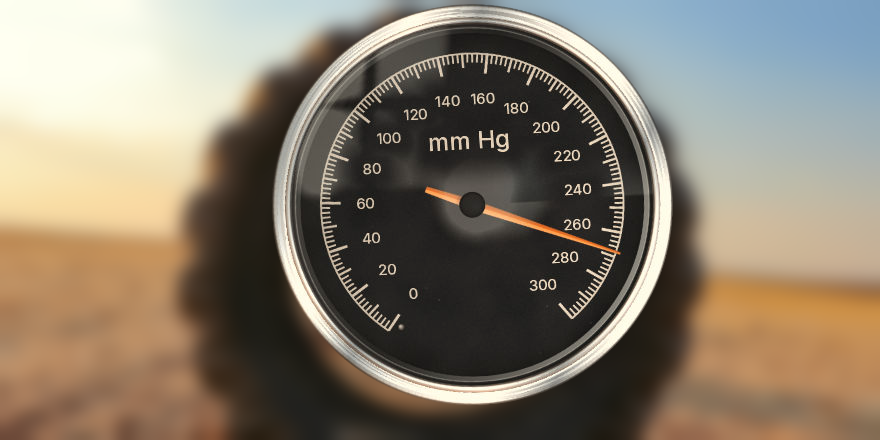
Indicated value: 268mmHg
